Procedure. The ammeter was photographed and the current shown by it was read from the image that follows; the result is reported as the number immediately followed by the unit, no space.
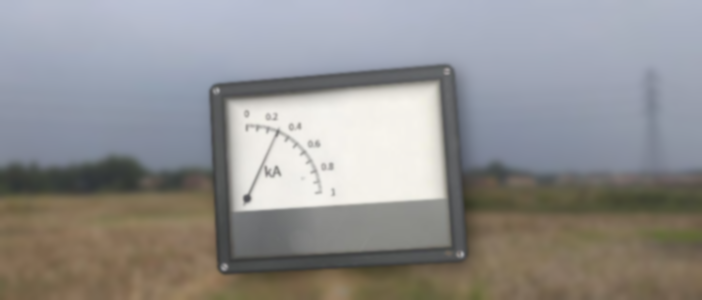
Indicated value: 0.3kA
